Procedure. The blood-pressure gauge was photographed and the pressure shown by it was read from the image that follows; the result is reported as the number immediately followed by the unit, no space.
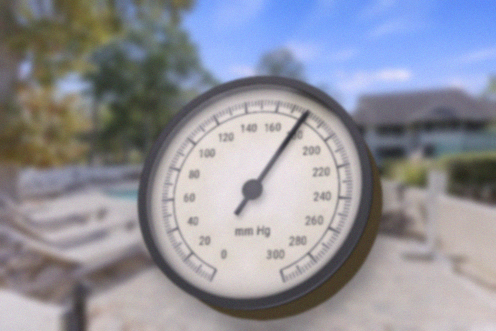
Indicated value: 180mmHg
